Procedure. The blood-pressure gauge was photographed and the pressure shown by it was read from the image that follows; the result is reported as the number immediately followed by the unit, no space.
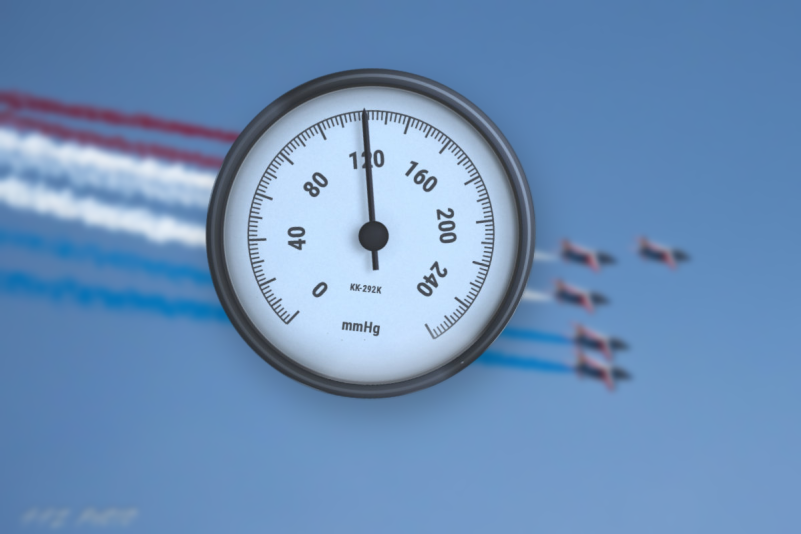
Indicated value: 120mmHg
